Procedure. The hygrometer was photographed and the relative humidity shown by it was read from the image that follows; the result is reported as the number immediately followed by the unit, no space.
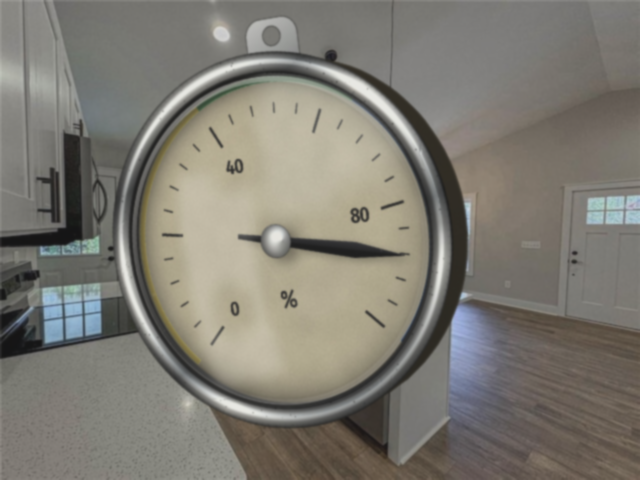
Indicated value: 88%
